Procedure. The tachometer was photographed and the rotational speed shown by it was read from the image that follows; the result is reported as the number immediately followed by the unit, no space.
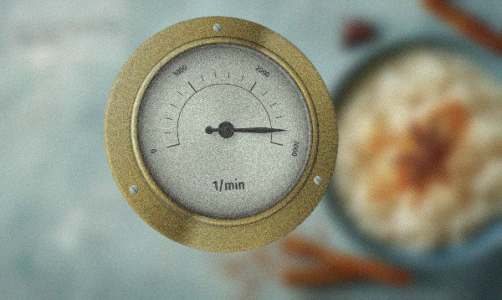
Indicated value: 2800rpm
